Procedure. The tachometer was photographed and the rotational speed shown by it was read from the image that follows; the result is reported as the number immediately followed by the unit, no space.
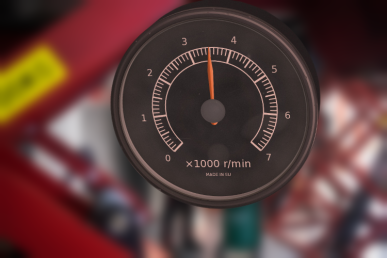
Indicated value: 3500rpm
